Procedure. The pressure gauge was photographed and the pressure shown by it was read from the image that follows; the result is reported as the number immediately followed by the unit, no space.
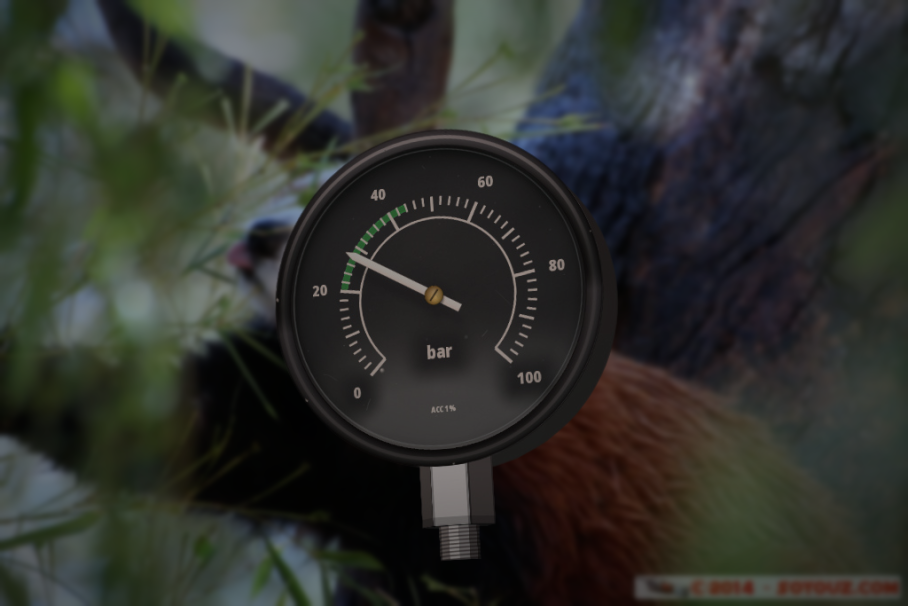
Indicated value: 28bar
